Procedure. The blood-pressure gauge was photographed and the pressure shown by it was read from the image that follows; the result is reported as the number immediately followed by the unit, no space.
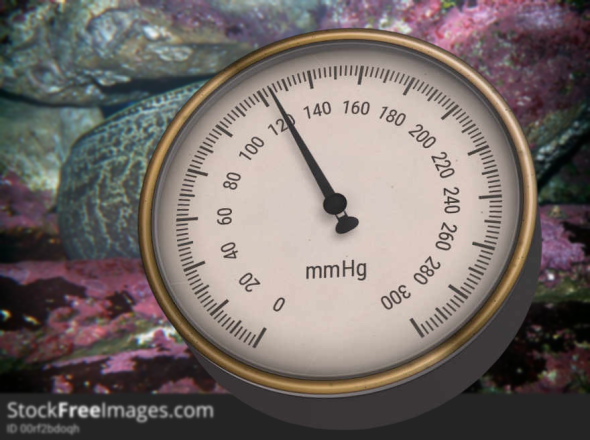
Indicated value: 124mmHg
